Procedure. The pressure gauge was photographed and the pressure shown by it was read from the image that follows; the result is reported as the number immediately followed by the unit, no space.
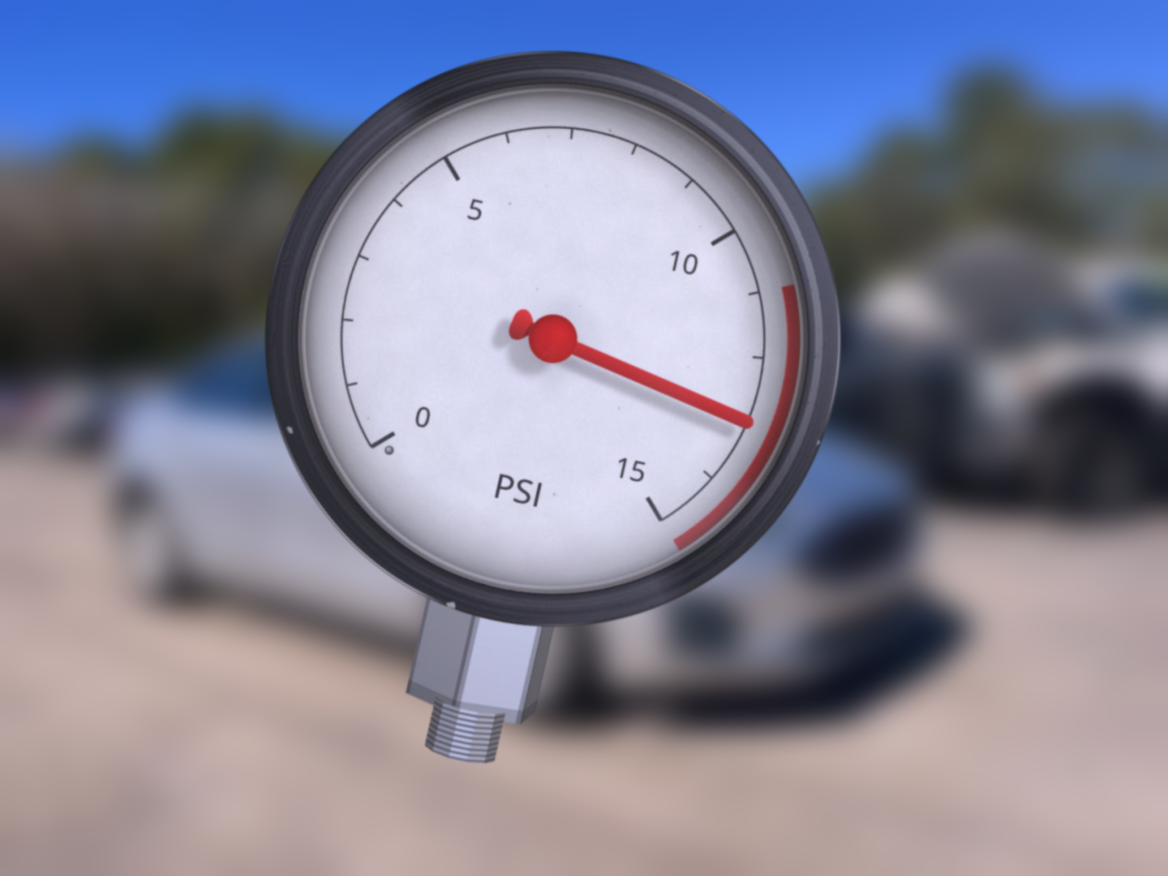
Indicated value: 13psi
